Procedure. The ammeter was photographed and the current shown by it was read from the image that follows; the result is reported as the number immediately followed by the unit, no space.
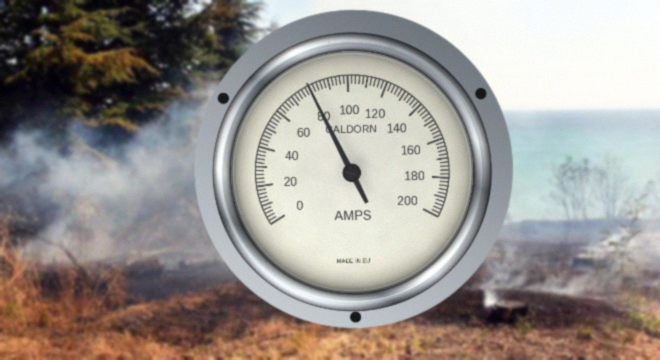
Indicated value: 80A
